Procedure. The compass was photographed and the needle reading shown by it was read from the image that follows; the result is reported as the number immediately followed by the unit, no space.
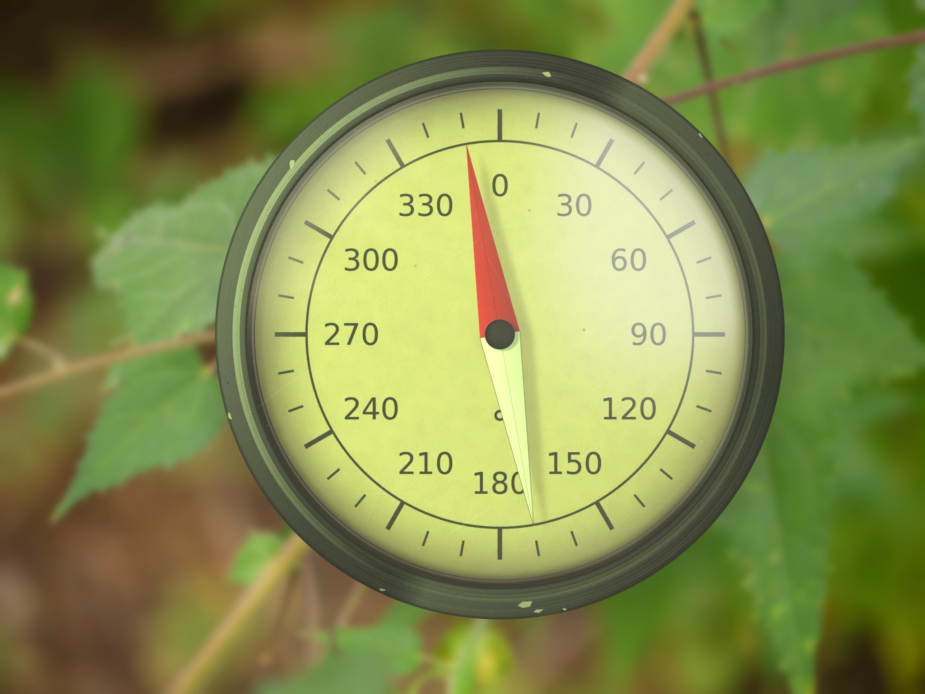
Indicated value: 350°
